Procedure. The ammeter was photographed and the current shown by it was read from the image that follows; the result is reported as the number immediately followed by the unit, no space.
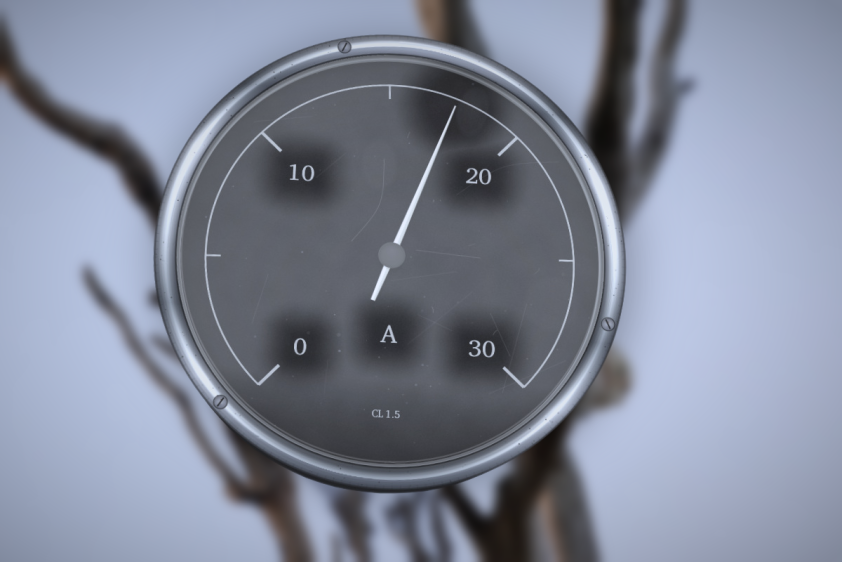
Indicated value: 17.5A
